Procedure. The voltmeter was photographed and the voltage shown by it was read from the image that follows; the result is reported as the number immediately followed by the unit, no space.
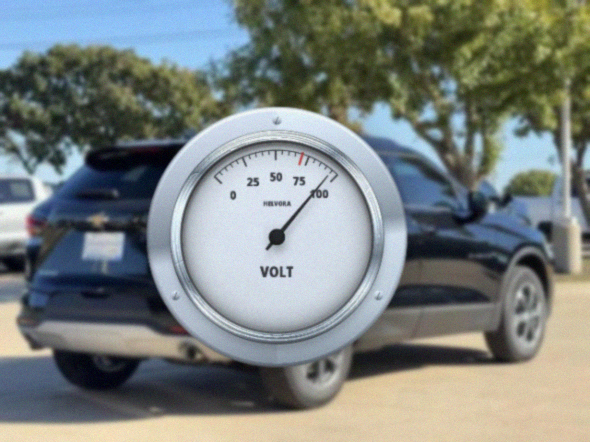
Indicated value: 95V
